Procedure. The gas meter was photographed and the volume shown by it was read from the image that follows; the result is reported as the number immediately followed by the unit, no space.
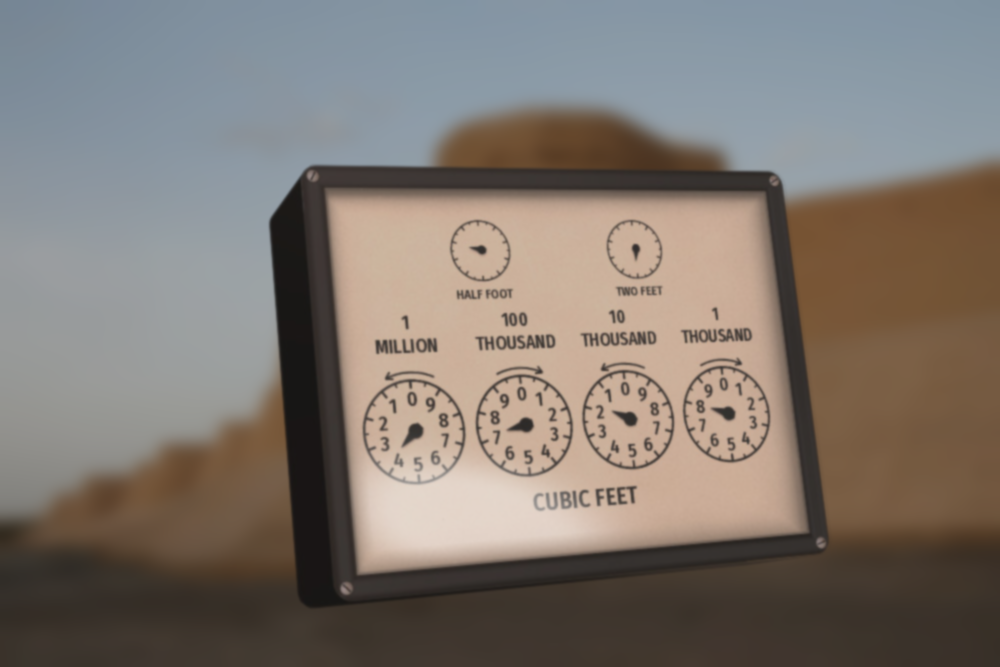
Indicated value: 371800ft³
